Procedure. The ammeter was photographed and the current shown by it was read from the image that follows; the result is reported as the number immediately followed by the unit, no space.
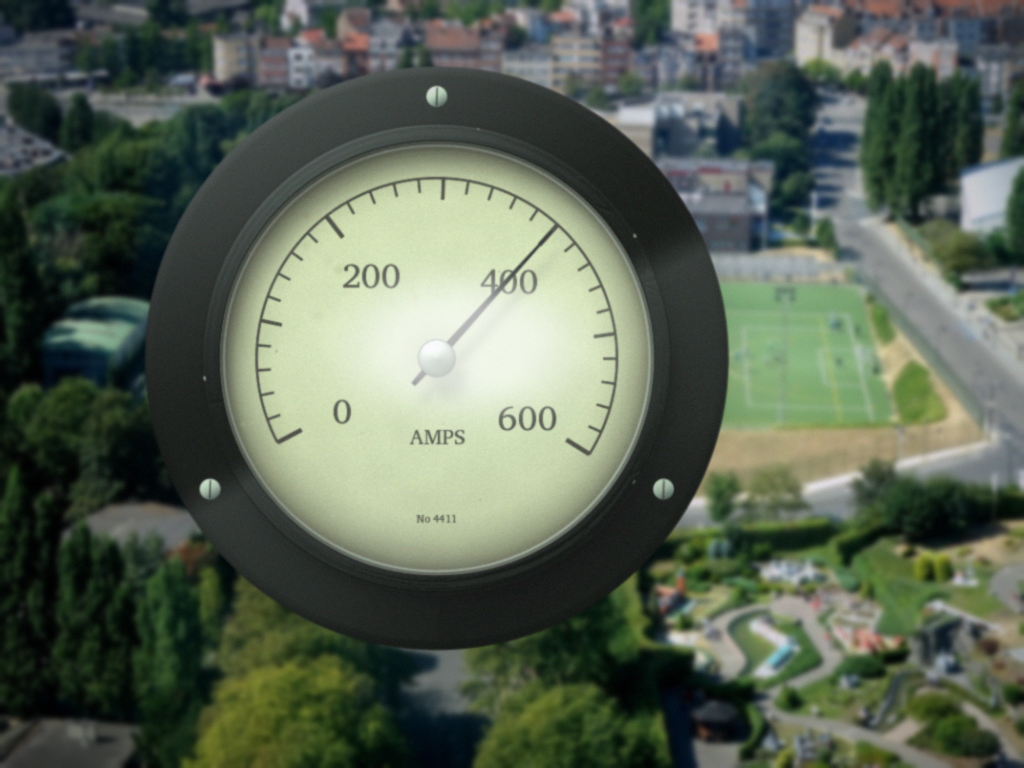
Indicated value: 400A
